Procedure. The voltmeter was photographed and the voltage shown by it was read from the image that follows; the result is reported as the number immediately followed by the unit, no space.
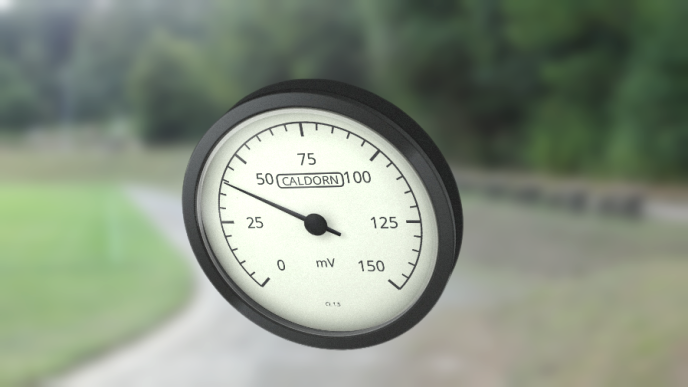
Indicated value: 40mV
